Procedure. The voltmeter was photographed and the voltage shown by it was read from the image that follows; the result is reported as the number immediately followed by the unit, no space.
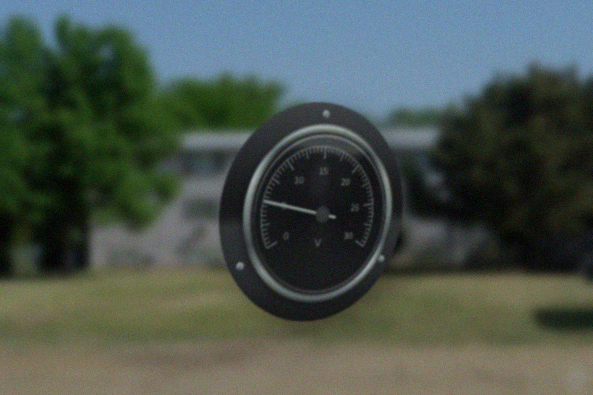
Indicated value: 5V
